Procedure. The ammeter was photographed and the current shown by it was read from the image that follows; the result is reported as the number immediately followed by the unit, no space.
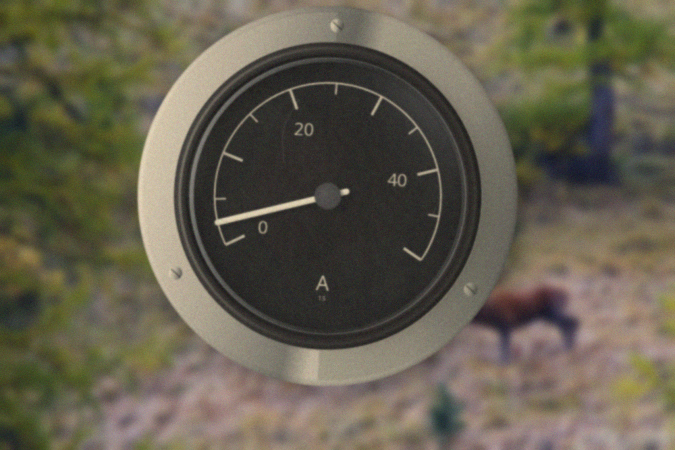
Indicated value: 2.5A
